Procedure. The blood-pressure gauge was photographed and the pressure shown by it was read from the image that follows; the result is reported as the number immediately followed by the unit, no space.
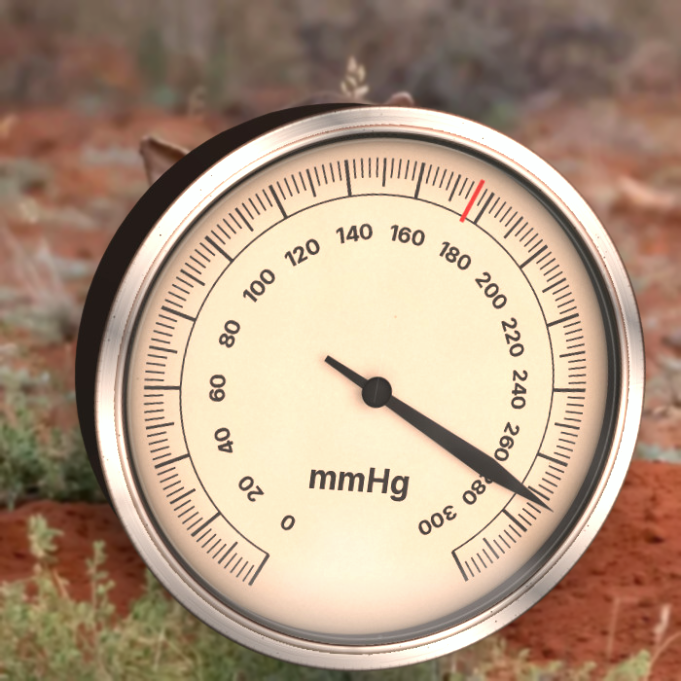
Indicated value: 272mmHg
